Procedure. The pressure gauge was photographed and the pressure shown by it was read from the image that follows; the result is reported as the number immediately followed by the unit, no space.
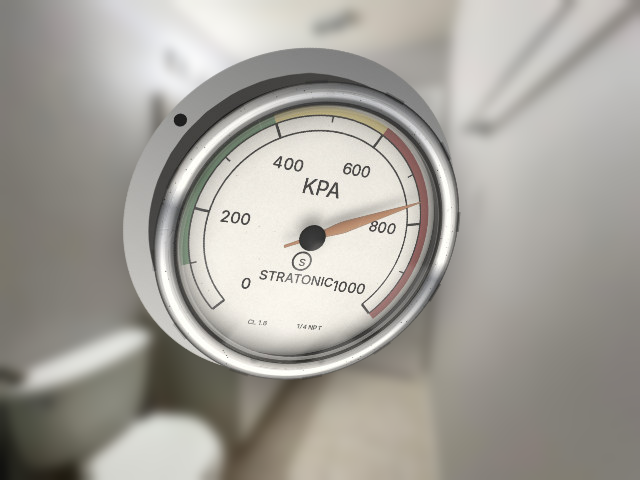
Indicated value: 750kPa
